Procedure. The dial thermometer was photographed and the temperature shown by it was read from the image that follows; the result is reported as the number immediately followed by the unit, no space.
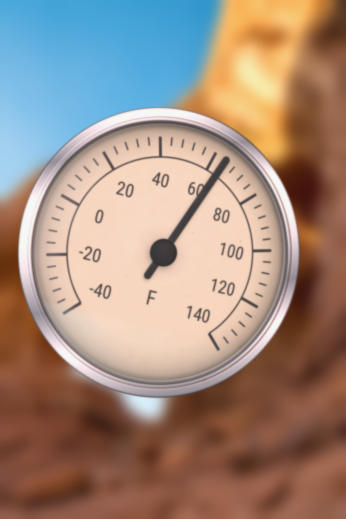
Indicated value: 64°F
